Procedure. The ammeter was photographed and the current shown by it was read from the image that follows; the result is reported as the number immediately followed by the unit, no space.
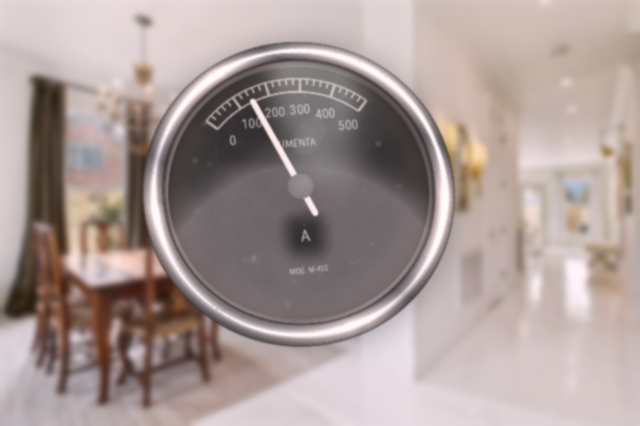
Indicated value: 140A
